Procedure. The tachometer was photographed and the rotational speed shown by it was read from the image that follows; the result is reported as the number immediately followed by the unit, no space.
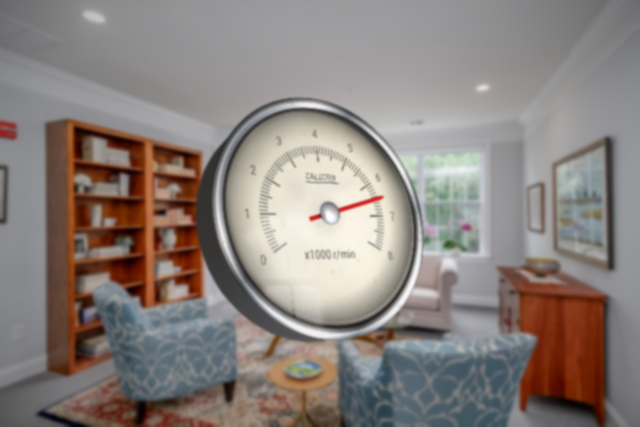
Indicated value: 6500rpm
